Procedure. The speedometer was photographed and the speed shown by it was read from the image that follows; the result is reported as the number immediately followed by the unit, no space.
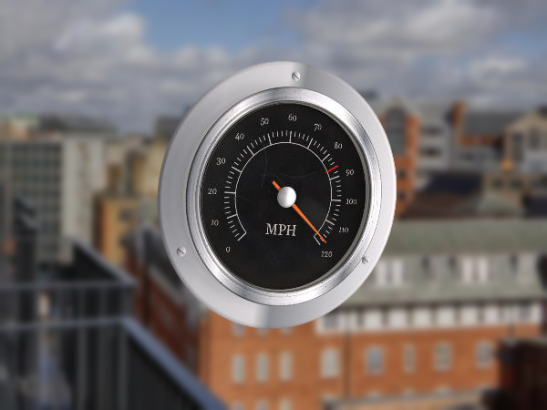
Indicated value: 118mph
